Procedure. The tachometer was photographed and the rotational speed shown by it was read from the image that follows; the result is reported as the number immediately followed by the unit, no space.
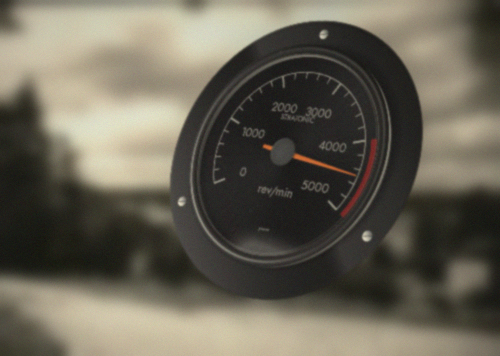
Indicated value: 4500rpm
